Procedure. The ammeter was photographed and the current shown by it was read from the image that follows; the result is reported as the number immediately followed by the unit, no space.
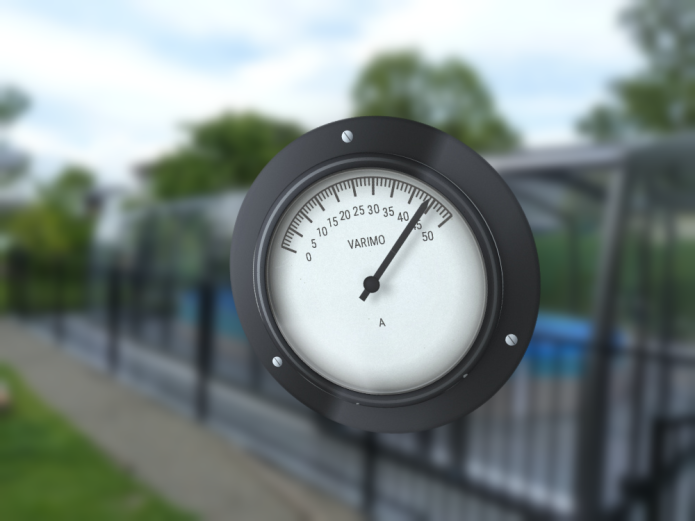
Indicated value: 44A
